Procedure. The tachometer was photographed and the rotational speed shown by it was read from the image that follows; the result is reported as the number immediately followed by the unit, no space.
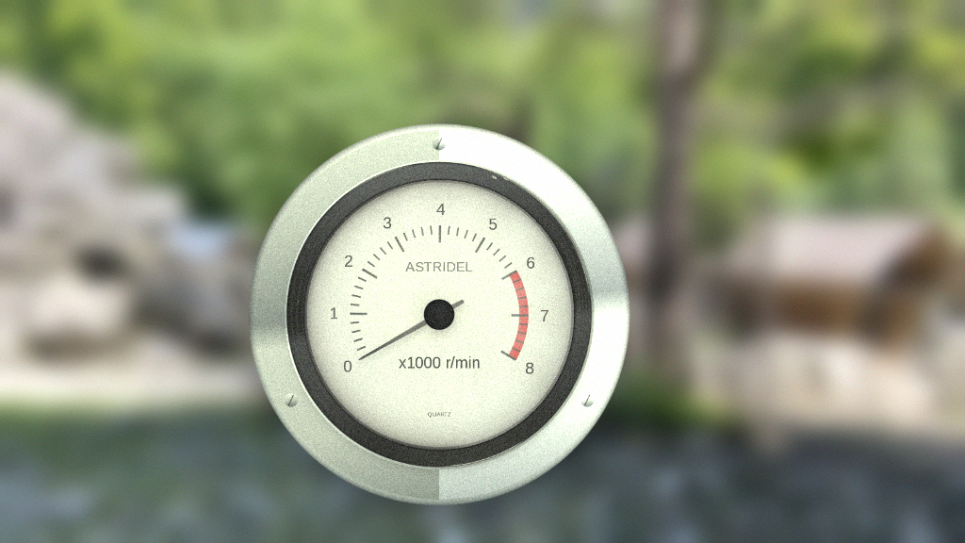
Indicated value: 0rpm
